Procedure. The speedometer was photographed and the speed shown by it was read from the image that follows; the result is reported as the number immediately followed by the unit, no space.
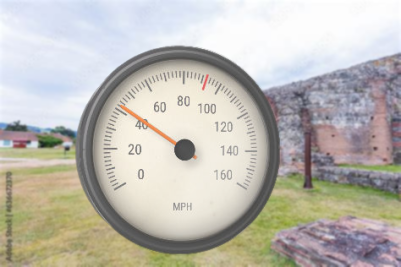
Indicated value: 42mph
